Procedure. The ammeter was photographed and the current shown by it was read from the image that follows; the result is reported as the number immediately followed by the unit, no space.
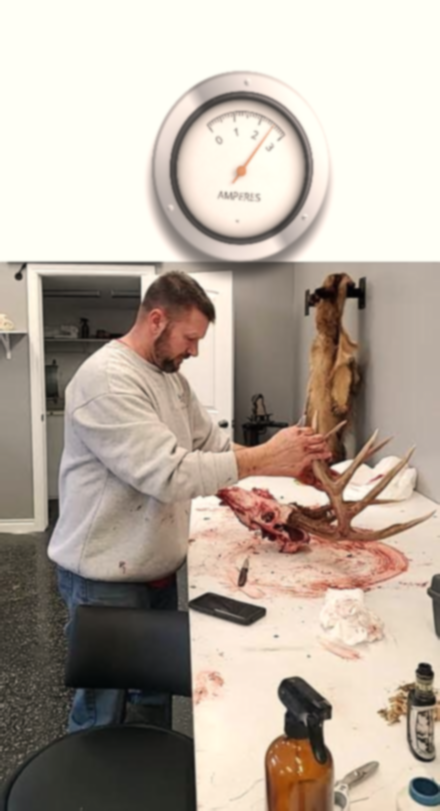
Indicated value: 2.5A
